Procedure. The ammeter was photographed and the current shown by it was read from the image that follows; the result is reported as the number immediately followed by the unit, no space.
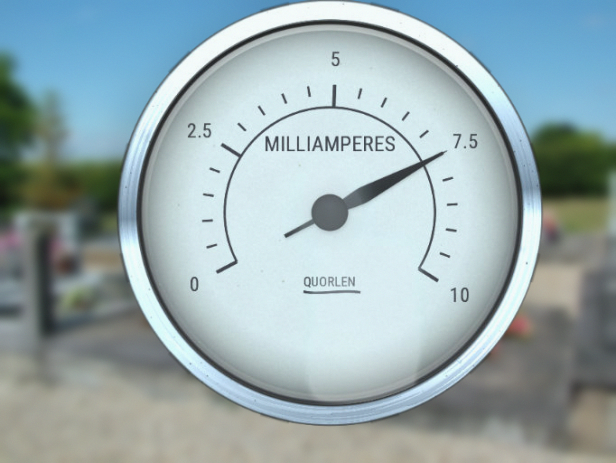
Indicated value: 7.5mA
